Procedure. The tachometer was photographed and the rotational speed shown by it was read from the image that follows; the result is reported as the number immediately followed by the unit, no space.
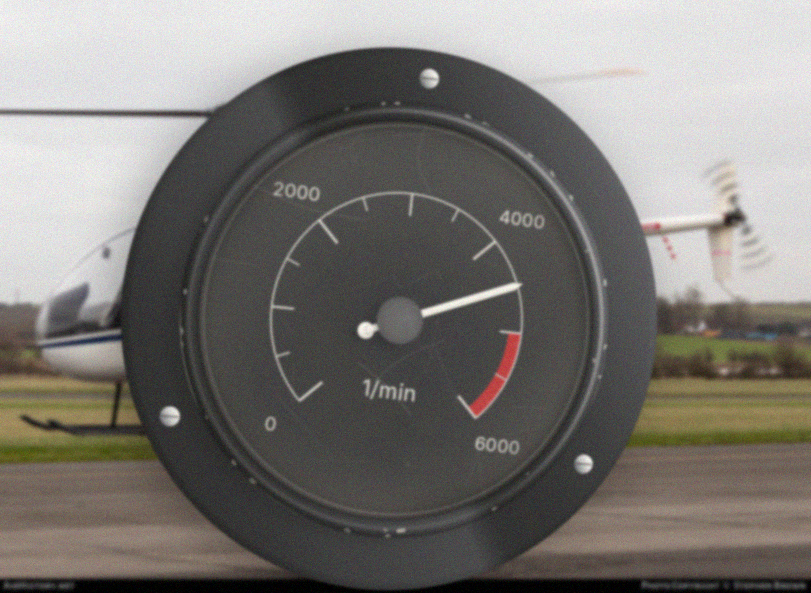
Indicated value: 4500rpm
